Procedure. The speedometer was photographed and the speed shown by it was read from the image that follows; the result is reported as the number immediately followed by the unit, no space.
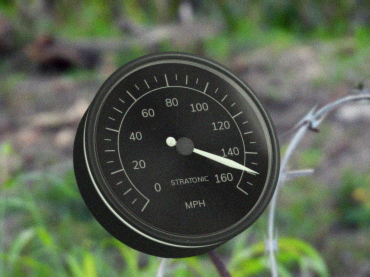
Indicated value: 150mph
